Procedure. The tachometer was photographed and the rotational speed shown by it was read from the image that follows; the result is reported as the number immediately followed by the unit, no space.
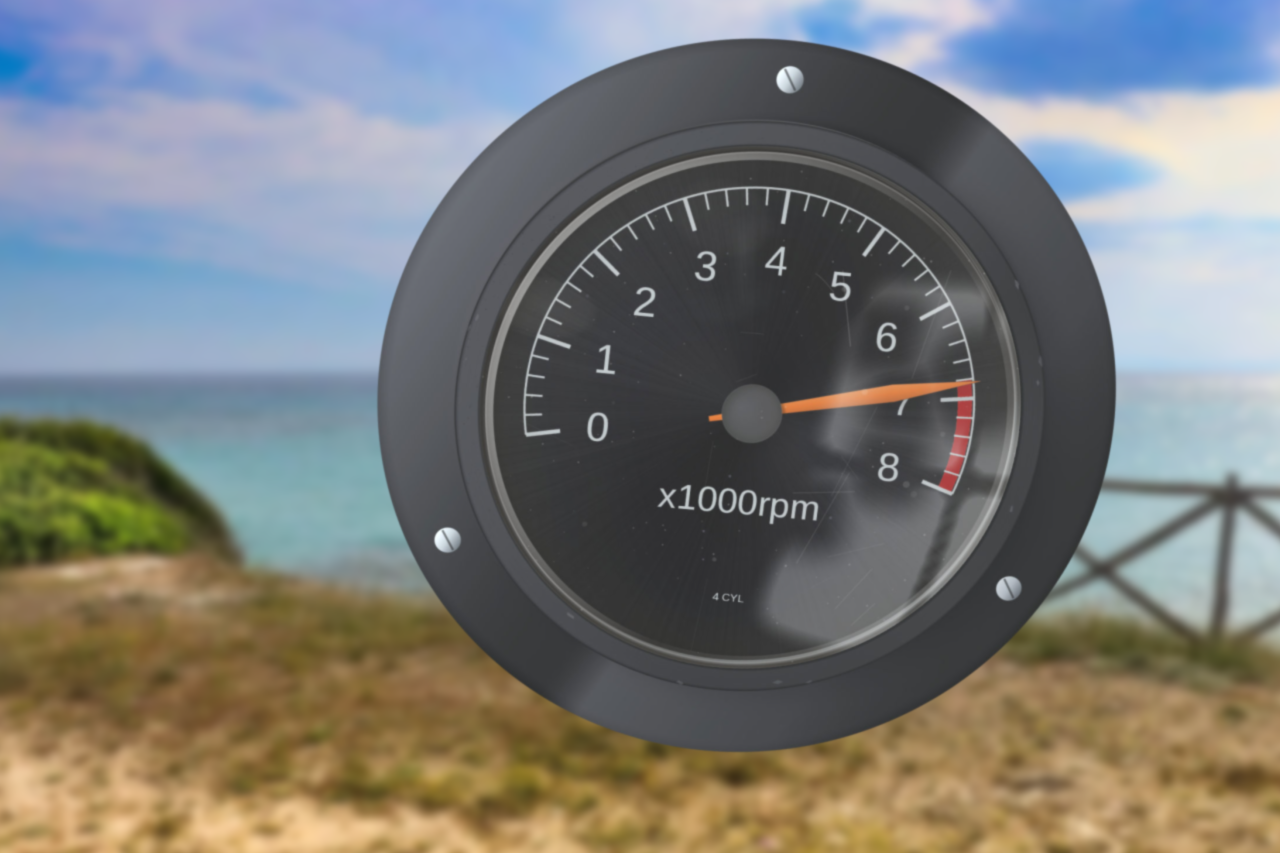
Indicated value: 6800rpm
